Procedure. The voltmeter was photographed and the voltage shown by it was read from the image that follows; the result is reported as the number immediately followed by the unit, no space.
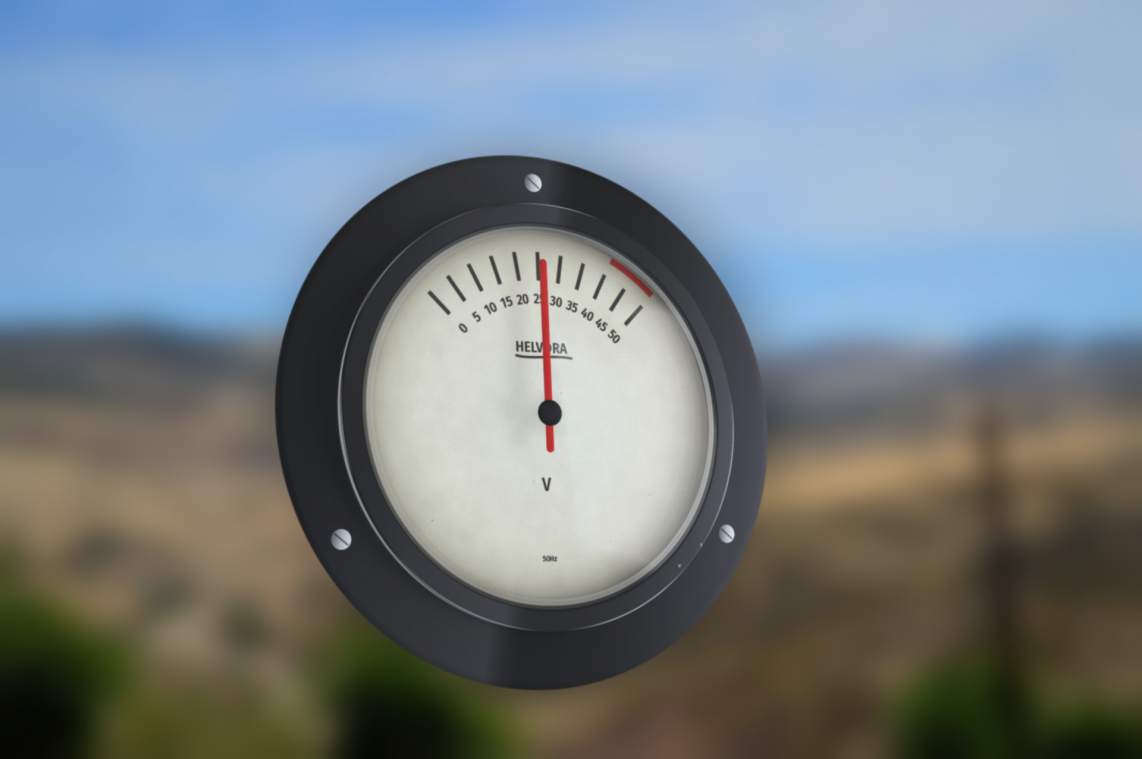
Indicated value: 25V
